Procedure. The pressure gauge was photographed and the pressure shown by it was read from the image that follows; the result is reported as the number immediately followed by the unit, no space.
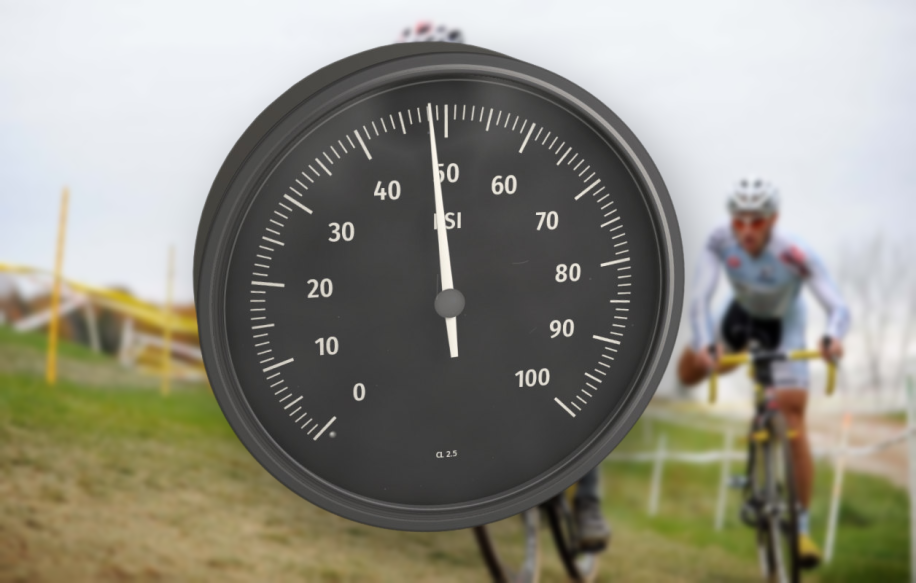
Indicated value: 48psi
